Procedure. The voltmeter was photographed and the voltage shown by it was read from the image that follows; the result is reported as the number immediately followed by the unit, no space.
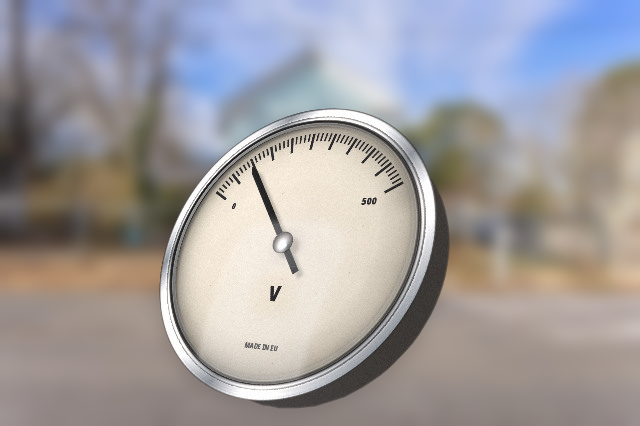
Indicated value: 100V
